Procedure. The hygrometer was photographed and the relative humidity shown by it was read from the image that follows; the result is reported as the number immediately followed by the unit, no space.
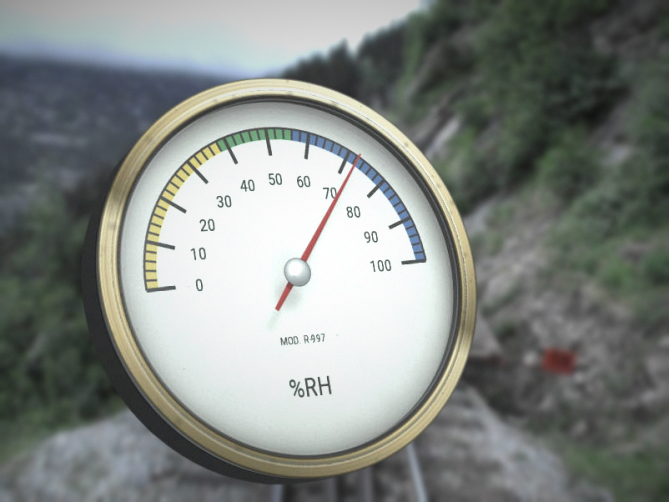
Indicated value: 72%
